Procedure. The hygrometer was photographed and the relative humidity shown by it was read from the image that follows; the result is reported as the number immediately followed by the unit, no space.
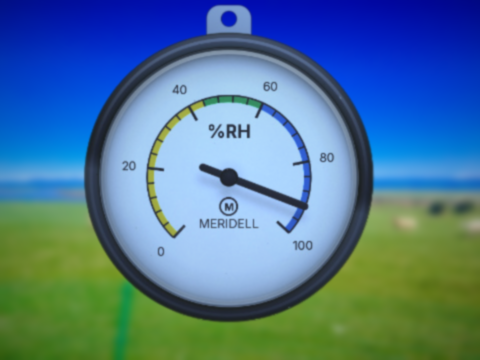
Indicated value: 92%
